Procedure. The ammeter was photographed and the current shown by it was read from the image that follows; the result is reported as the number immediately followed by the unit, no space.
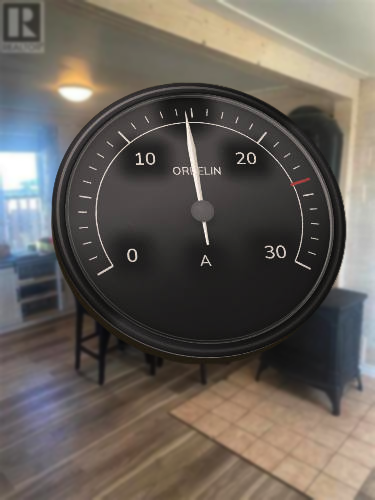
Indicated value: 14.5A
